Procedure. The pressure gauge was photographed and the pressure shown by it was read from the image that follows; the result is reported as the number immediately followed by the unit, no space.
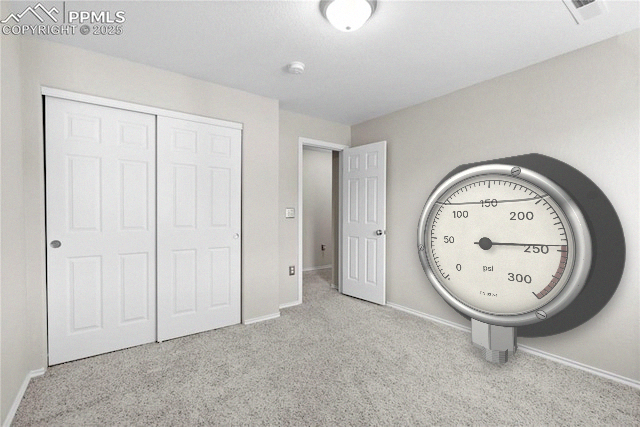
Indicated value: 245psi
